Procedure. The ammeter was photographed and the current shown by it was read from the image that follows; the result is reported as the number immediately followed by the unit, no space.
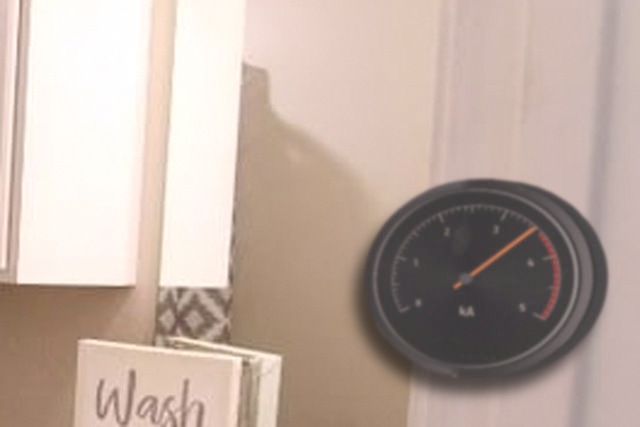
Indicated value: 3.5kA
